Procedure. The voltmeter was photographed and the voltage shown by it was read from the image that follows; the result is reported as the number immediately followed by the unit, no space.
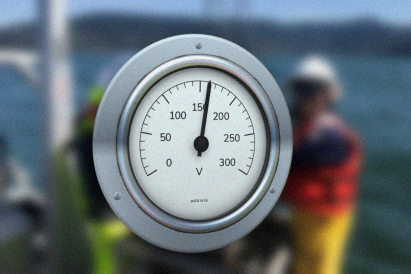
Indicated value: 160V
